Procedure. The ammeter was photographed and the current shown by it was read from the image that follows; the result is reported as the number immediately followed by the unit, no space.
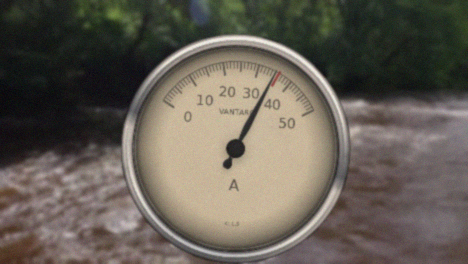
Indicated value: 35A
